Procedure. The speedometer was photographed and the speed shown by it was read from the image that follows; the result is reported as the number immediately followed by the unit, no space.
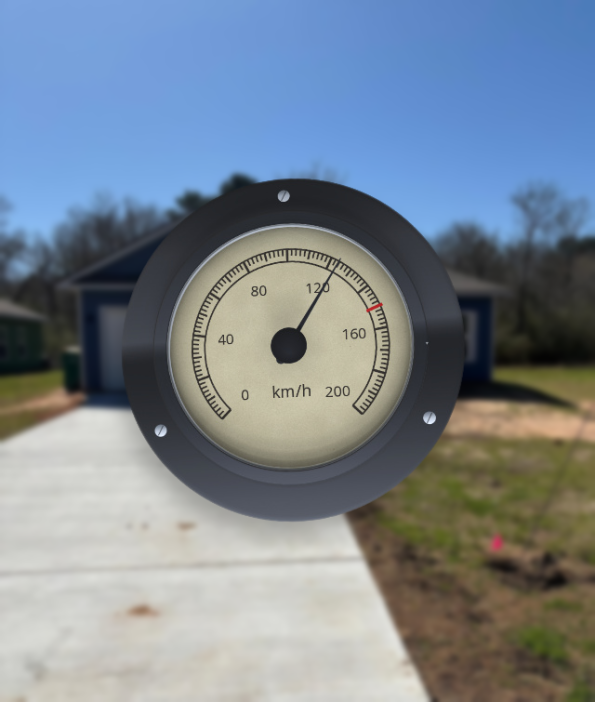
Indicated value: 124km/h
